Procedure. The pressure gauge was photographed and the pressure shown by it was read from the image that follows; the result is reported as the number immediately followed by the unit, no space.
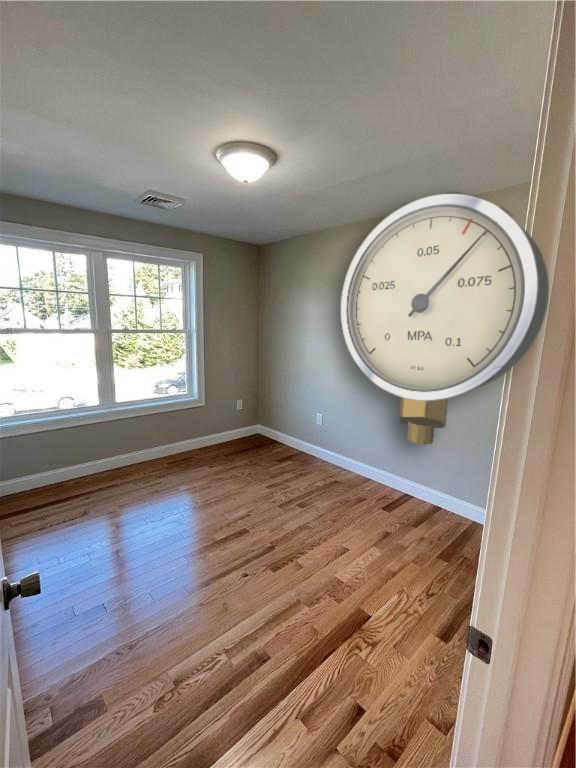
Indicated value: 0.065MPa
